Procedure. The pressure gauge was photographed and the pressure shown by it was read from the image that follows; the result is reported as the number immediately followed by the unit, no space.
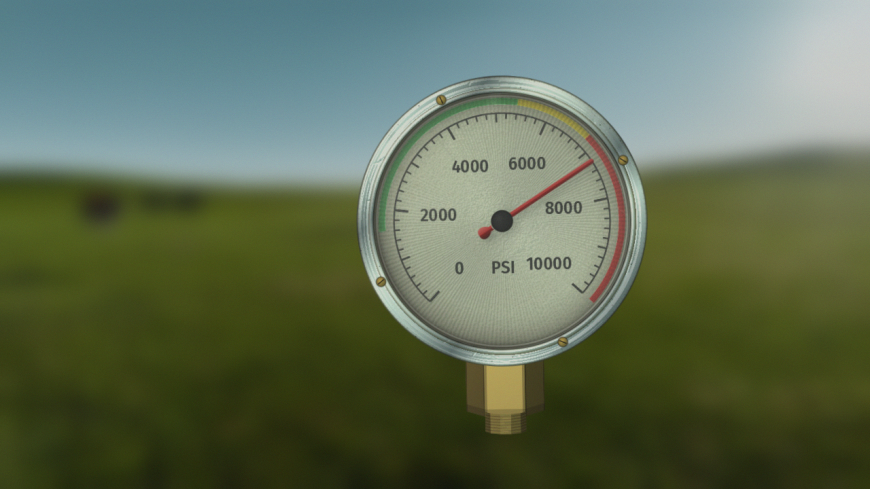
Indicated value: 7200psi
